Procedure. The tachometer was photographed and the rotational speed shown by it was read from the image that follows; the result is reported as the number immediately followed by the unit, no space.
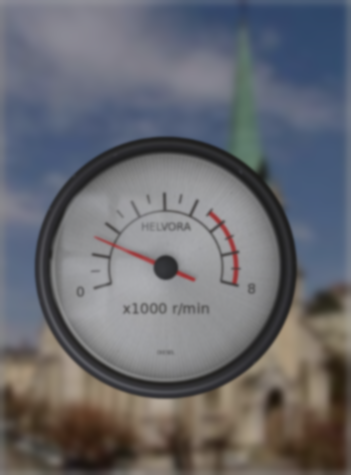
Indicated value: 1500rpm
